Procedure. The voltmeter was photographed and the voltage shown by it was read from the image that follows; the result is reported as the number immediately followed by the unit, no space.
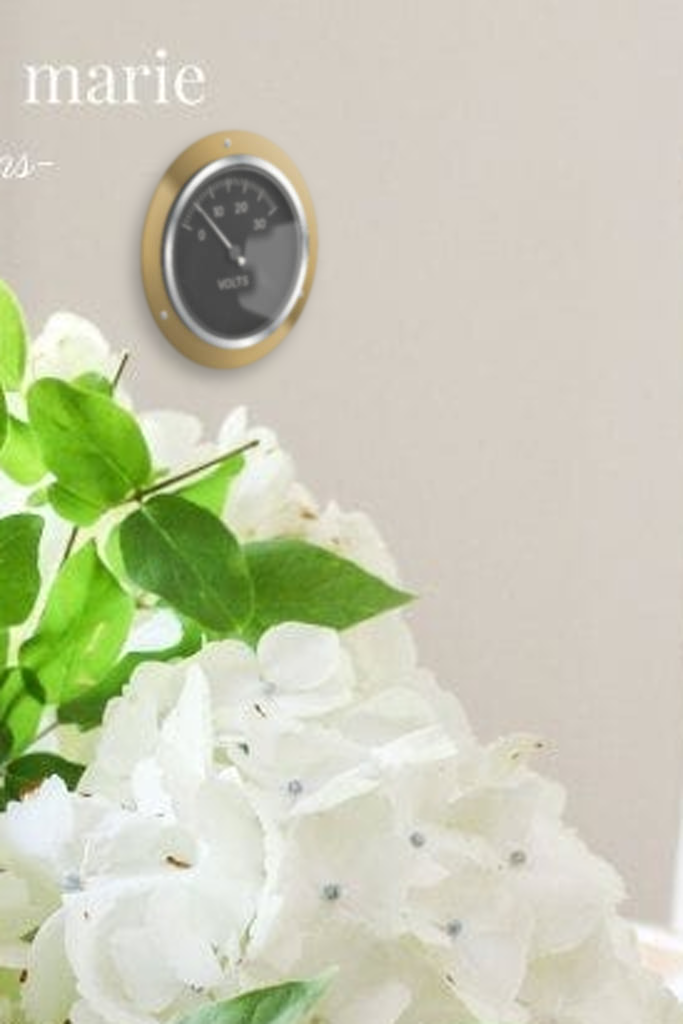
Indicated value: 5V
